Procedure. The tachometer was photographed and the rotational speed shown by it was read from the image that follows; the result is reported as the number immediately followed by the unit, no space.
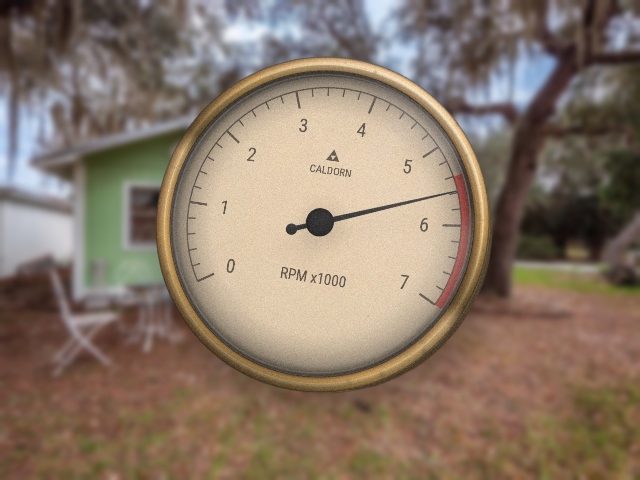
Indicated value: 5600rpm
